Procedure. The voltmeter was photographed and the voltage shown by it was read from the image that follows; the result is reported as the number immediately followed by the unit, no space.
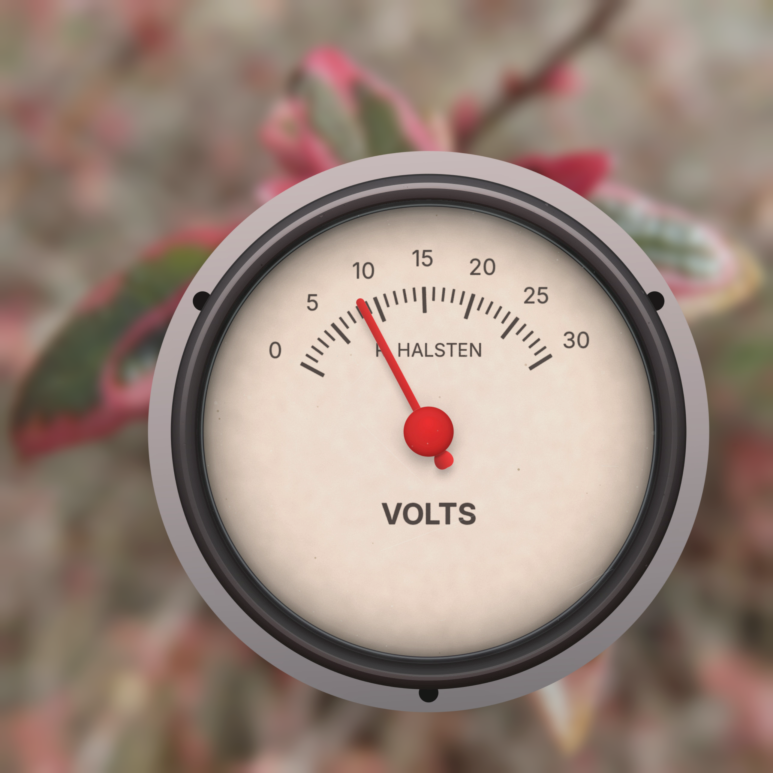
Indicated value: 8.5V
